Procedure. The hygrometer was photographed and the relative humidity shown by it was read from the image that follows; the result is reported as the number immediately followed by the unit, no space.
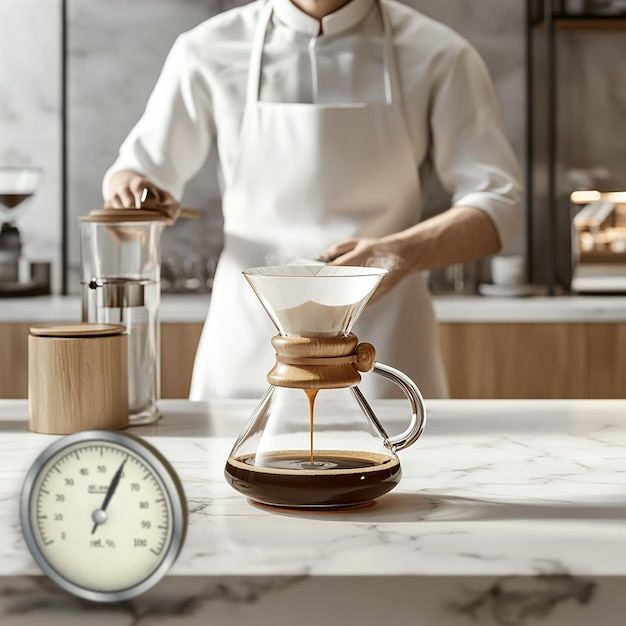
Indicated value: 60%
